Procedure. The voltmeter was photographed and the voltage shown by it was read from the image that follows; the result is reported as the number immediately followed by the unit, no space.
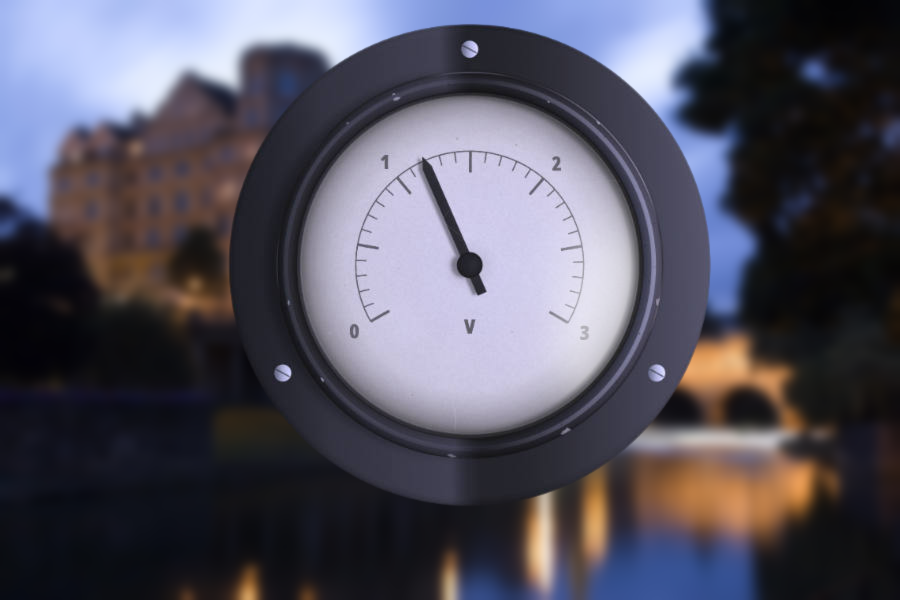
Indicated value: 1.2V
